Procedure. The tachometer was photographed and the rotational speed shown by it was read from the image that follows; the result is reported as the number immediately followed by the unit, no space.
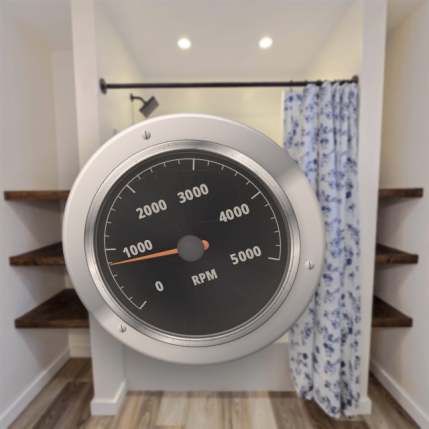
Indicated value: 800rpm
